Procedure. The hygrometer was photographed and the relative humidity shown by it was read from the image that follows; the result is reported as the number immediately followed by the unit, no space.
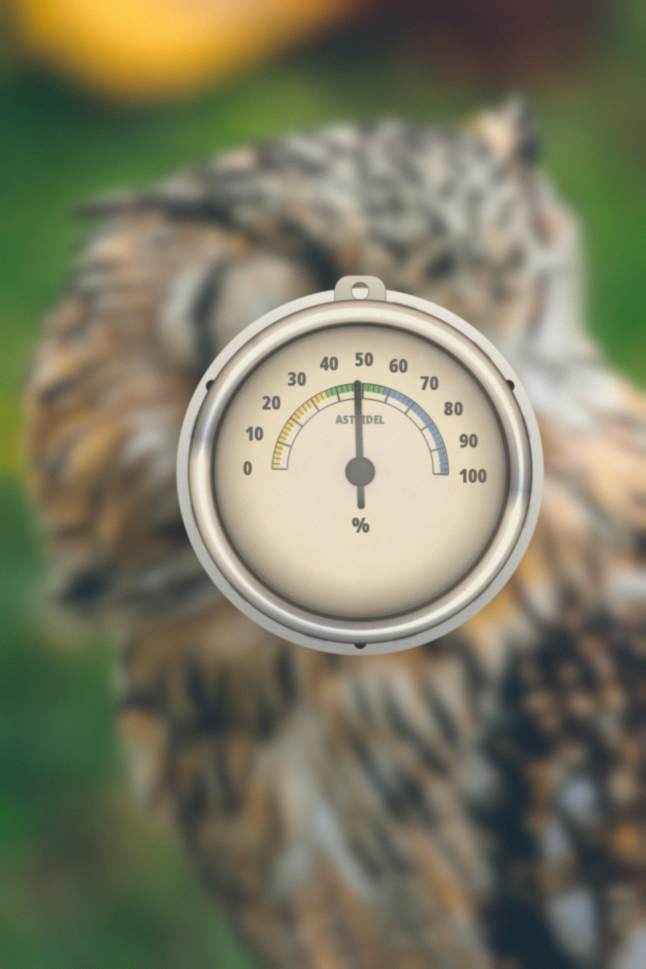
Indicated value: 48%
